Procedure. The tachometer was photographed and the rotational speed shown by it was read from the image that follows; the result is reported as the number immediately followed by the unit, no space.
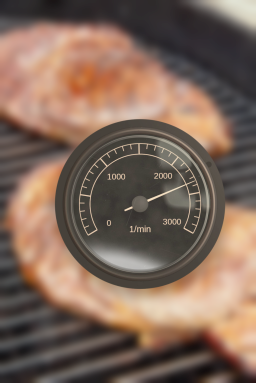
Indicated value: 2350rpm
